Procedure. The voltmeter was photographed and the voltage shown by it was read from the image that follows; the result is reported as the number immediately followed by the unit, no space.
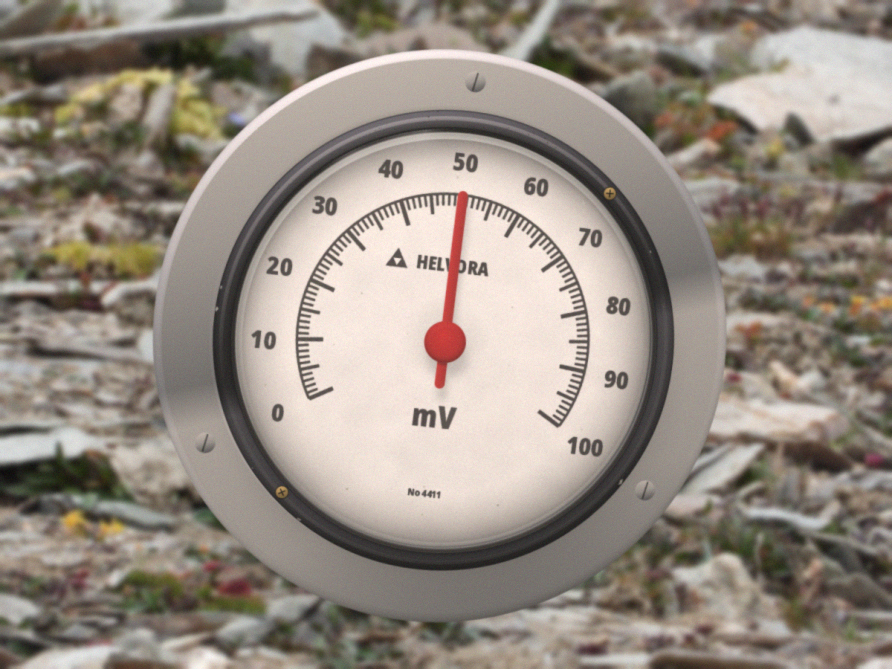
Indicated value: 50mV
